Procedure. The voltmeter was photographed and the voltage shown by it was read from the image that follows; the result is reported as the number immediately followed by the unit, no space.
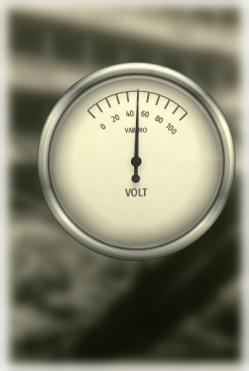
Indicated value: 50V
